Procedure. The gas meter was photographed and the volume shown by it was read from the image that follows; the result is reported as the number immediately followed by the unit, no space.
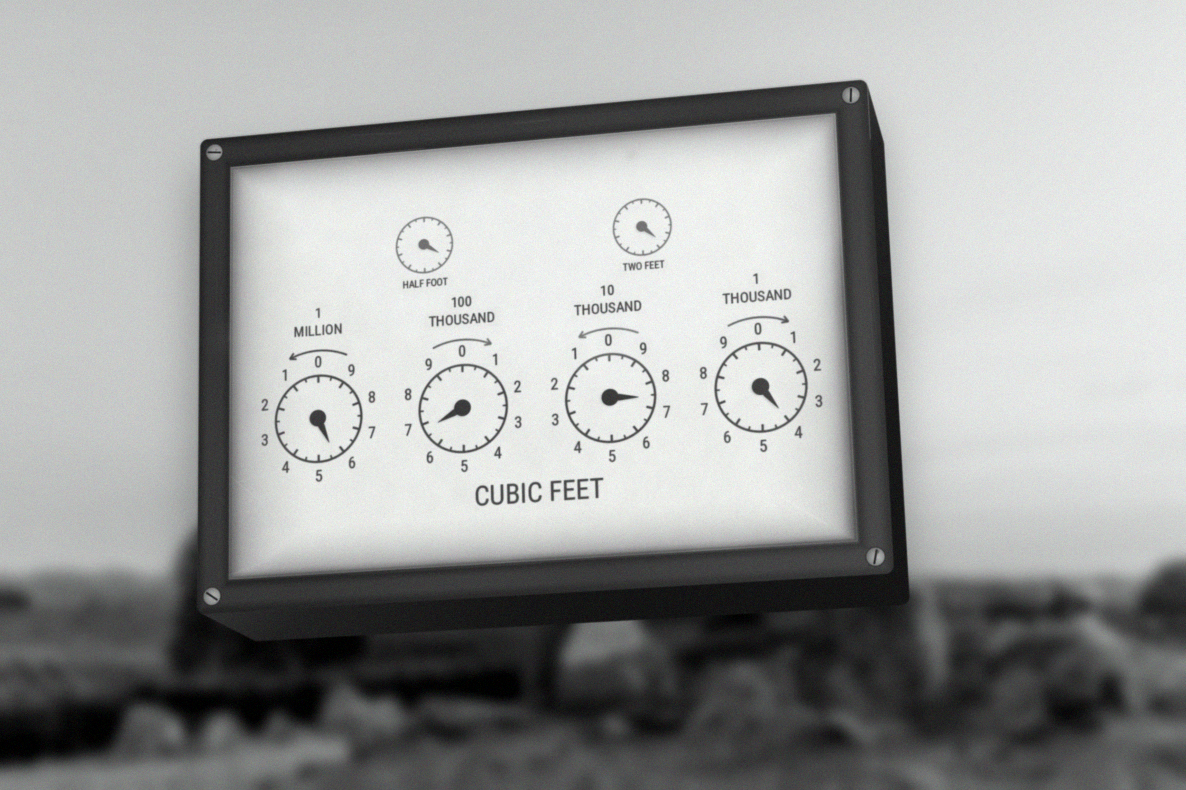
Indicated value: 567400ft³
